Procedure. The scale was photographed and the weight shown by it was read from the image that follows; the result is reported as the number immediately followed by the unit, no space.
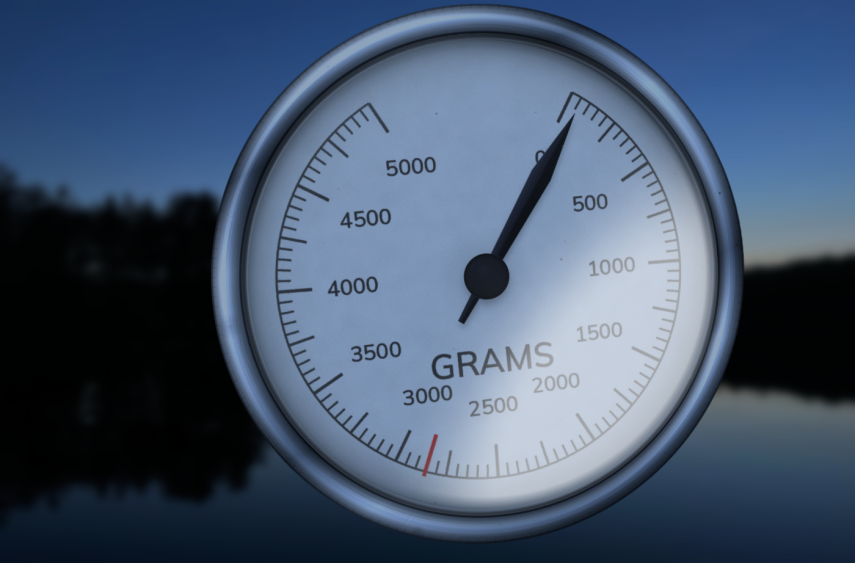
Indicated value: 50g
